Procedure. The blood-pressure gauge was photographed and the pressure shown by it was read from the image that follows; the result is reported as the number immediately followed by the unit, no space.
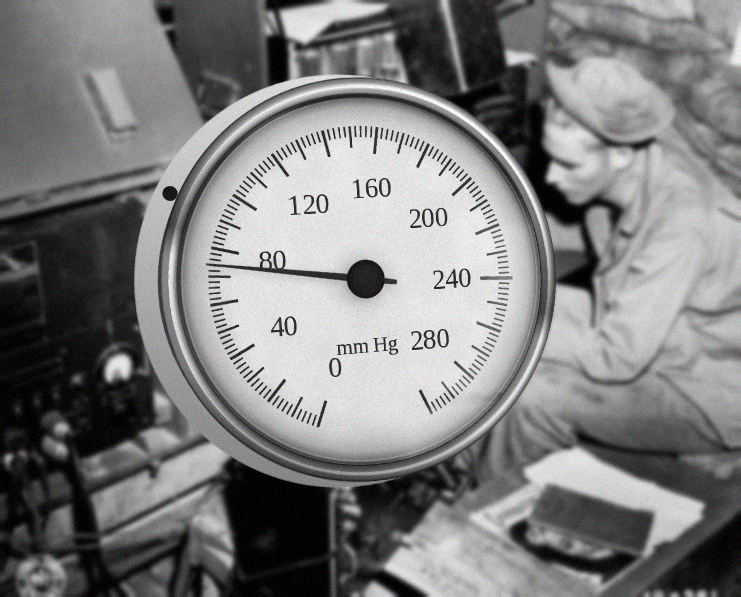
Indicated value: 74mmHg
